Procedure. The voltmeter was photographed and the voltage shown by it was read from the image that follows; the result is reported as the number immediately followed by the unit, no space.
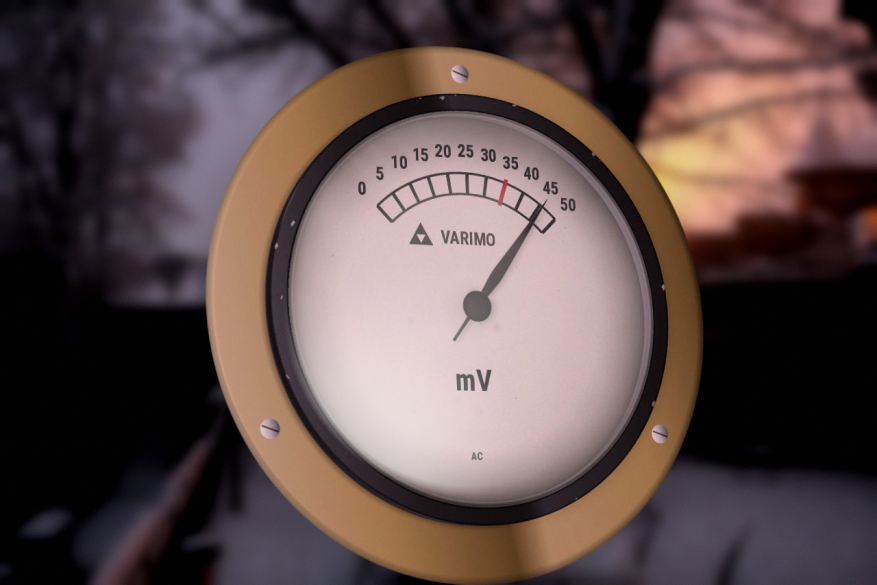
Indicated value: 45mV
